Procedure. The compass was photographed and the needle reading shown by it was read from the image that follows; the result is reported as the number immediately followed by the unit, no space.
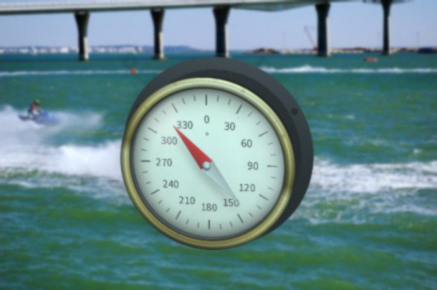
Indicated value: 320°
